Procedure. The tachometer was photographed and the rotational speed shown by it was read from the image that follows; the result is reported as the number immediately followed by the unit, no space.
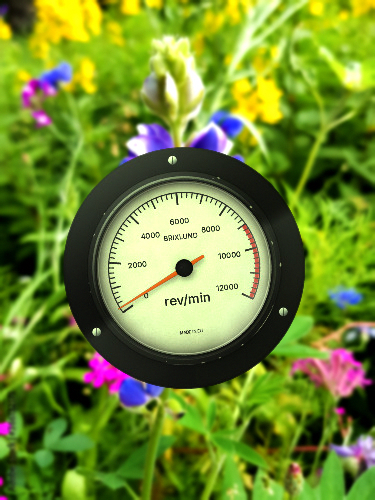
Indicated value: 200rpm
